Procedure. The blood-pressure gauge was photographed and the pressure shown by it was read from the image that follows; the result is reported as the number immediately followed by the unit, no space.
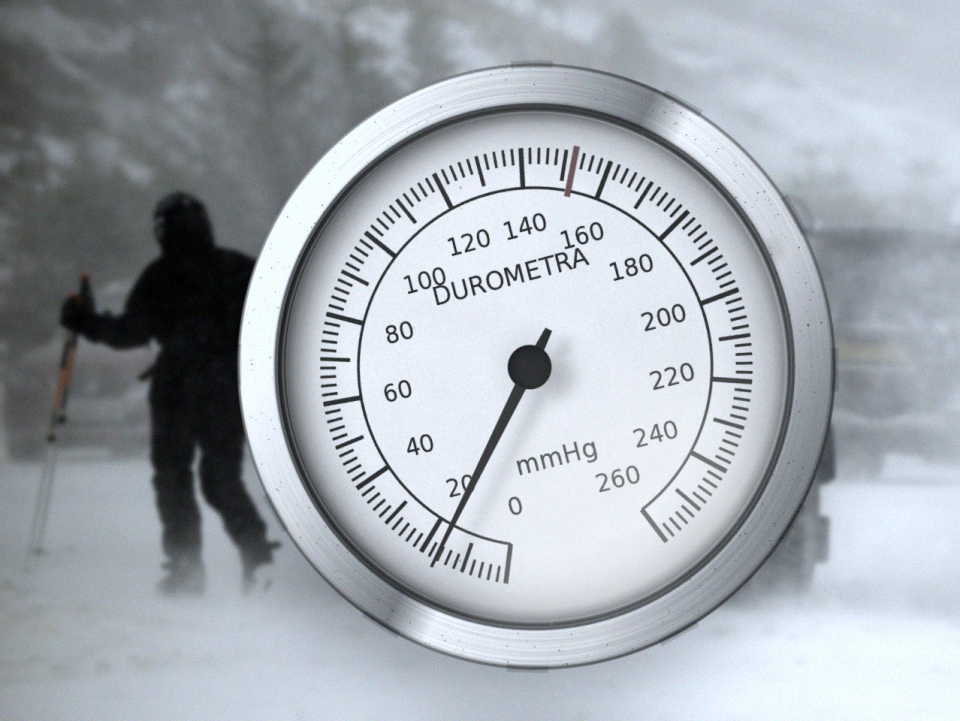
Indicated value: 16mmHg
